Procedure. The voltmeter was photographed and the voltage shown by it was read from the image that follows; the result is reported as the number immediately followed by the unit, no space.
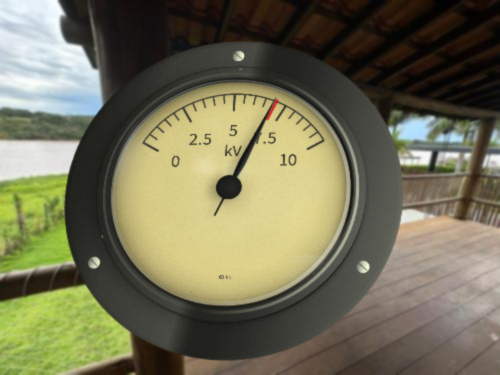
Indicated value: 7kV
